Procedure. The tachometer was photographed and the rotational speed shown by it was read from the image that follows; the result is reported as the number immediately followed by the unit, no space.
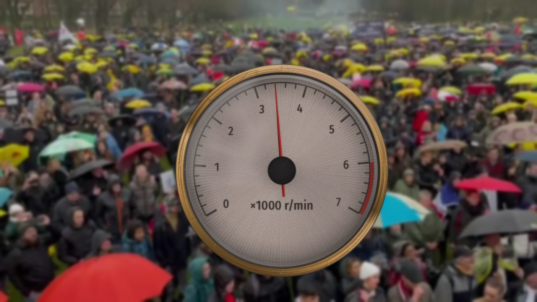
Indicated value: 3400rpm
